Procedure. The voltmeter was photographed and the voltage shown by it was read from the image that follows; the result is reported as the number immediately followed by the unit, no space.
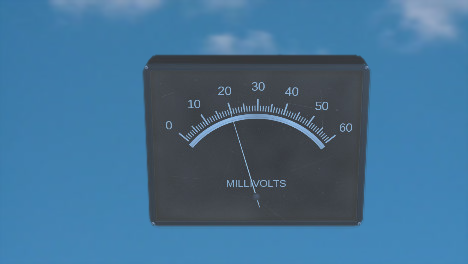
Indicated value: 20mV
